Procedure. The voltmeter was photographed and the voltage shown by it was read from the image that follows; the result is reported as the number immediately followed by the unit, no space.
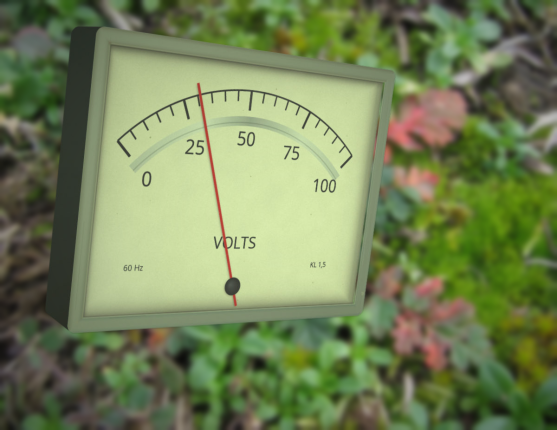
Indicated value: 30V
